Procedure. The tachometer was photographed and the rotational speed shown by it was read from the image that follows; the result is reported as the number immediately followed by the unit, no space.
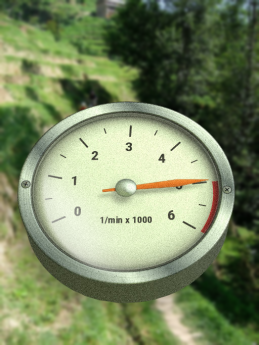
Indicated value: 5000rpm
